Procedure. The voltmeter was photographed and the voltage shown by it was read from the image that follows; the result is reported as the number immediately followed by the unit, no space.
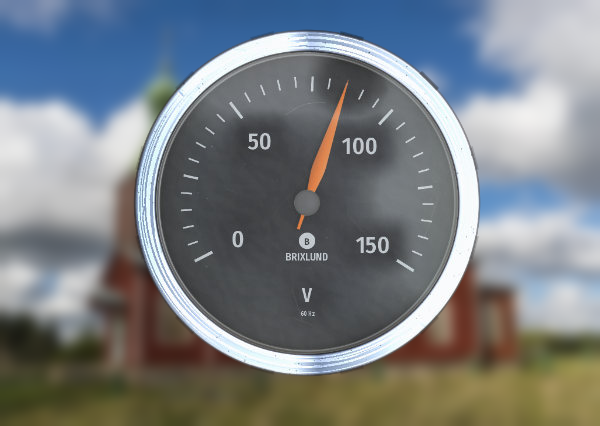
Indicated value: 85V
